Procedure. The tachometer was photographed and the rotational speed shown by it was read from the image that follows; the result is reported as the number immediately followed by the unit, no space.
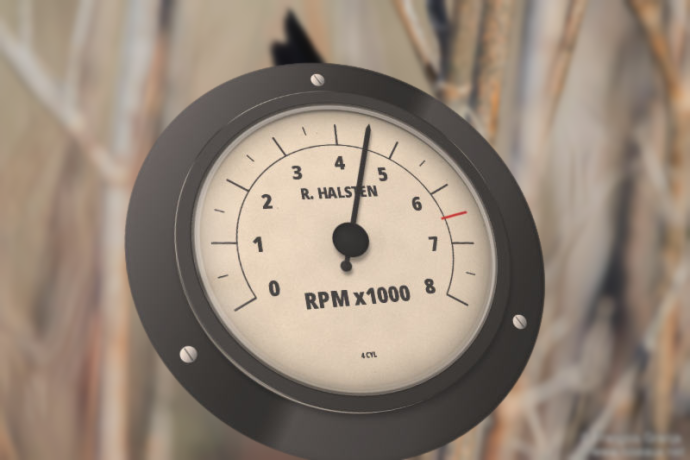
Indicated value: 4500rpm
